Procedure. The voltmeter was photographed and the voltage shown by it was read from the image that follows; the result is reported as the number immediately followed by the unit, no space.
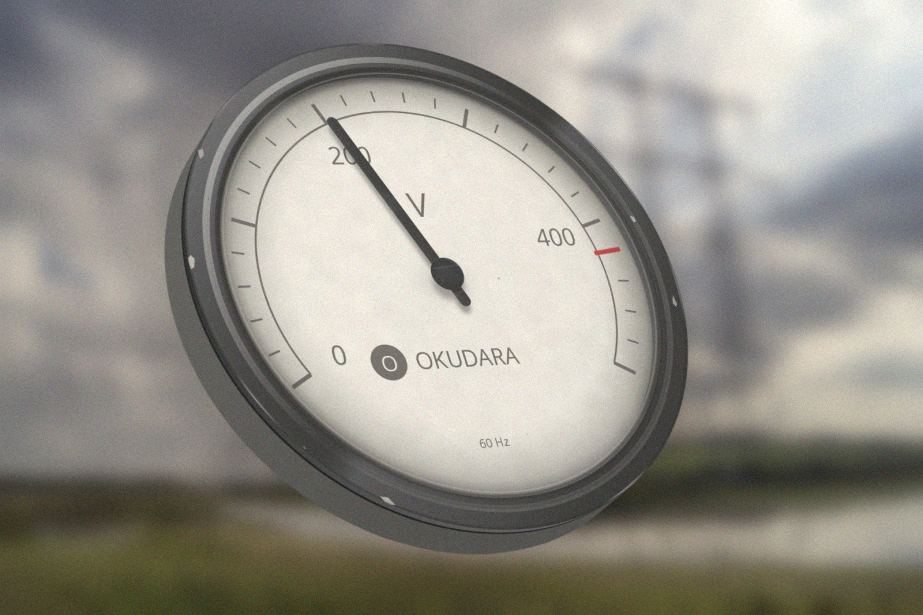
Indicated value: 200V
